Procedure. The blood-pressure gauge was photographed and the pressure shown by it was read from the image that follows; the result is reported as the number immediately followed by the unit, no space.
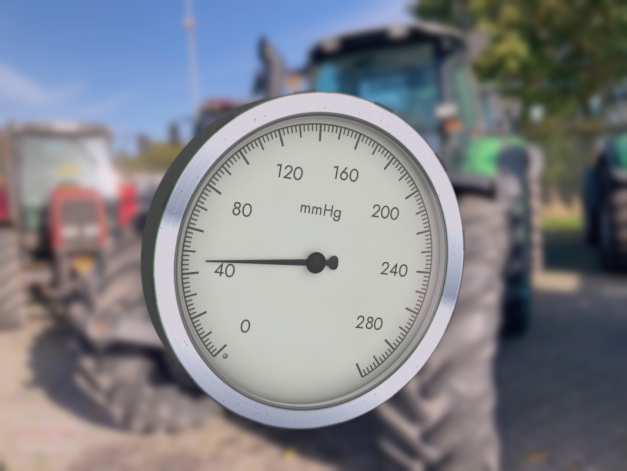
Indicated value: 46mmHg
